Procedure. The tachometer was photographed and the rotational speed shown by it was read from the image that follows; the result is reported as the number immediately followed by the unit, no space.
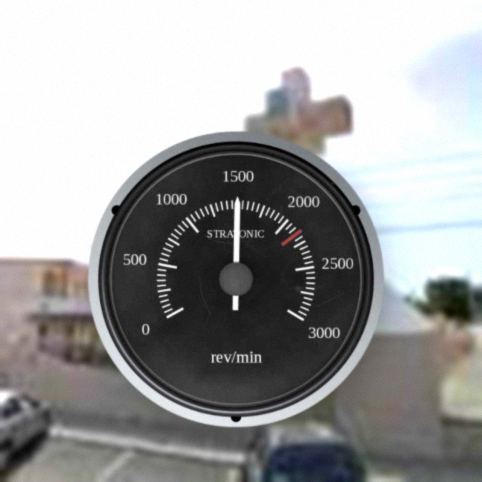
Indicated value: 1500rpm
